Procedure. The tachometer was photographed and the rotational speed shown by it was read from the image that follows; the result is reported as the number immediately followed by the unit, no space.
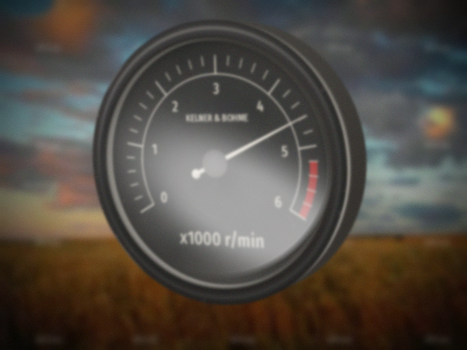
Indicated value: 4600rpm
